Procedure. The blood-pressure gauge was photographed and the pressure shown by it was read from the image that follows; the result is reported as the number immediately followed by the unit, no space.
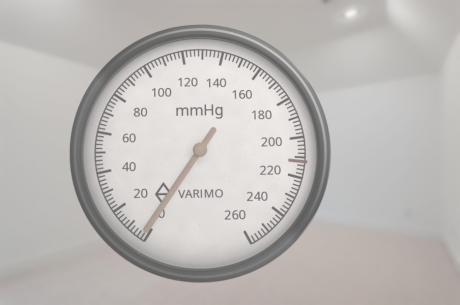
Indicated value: 2mmHg
